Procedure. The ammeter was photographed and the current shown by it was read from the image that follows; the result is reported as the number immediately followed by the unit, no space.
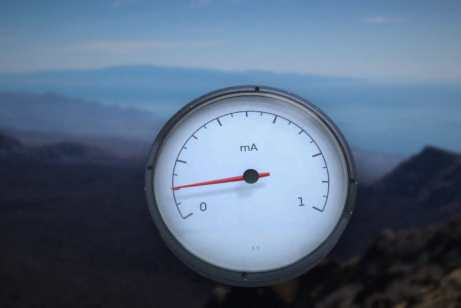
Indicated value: 0.1mA
